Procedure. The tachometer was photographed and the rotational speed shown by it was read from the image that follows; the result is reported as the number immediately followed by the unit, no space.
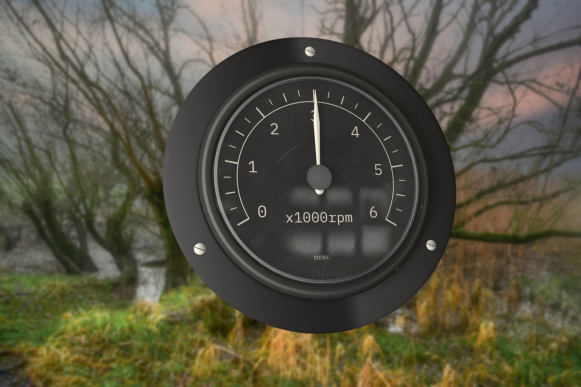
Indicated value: 3000rpm
